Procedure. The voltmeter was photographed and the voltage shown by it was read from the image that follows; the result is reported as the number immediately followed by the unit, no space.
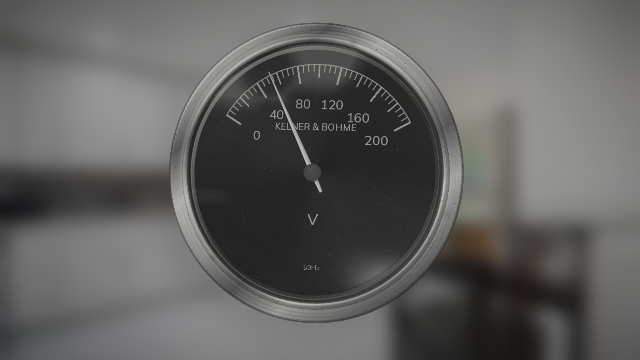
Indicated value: 55V
